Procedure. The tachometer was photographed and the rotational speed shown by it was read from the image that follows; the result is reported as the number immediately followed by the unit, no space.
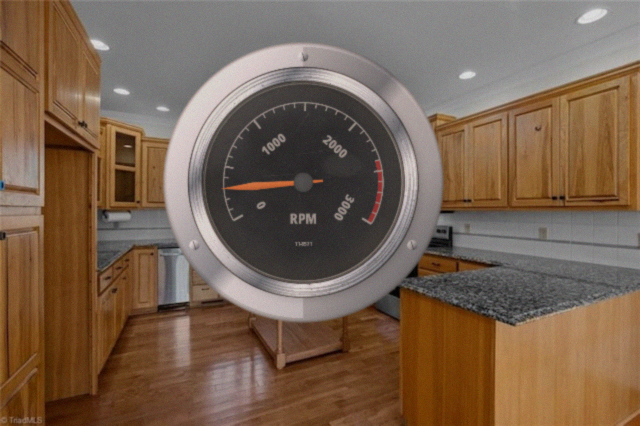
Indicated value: 300rpm
